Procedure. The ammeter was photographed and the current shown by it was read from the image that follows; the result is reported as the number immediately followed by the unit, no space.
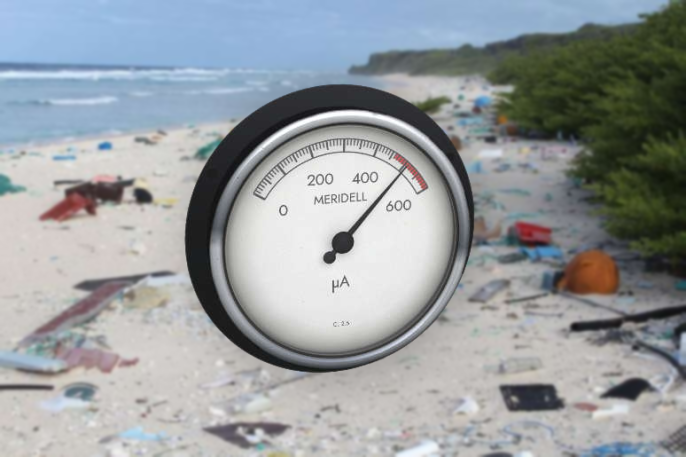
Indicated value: 500µA
